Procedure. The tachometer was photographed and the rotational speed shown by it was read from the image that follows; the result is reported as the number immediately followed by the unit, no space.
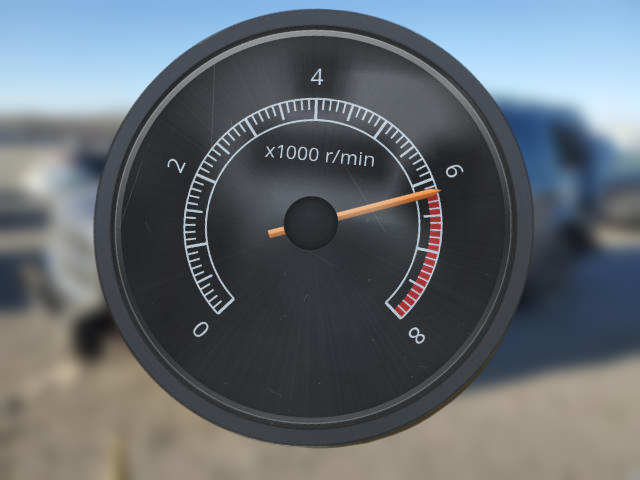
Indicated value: 6200rpm
